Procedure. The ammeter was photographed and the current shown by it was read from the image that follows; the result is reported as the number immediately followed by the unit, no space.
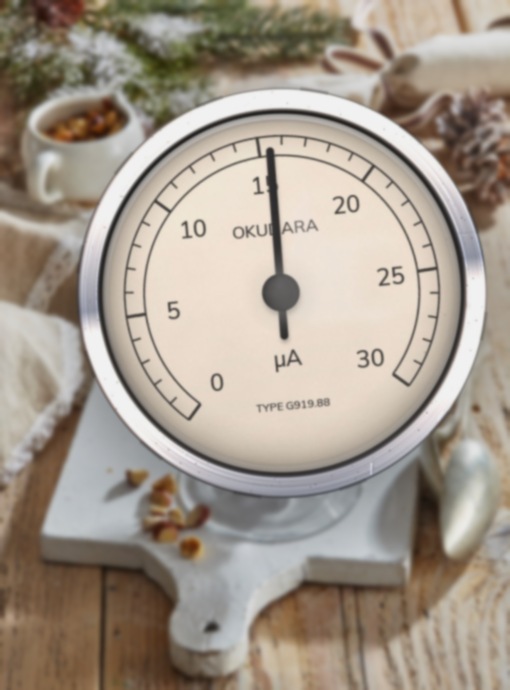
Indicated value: 15.5µA
